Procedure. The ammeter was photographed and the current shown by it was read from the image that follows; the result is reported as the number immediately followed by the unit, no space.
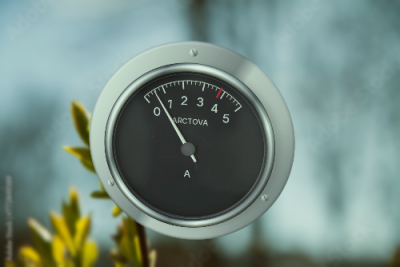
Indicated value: 0.6A
